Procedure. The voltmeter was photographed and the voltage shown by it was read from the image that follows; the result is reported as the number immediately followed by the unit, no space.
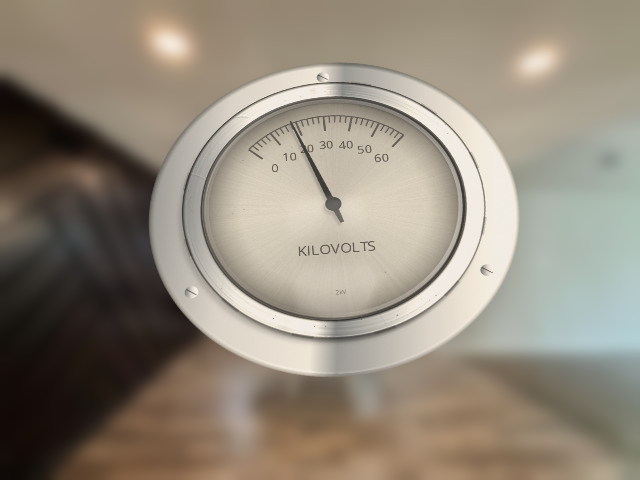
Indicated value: 18kV
